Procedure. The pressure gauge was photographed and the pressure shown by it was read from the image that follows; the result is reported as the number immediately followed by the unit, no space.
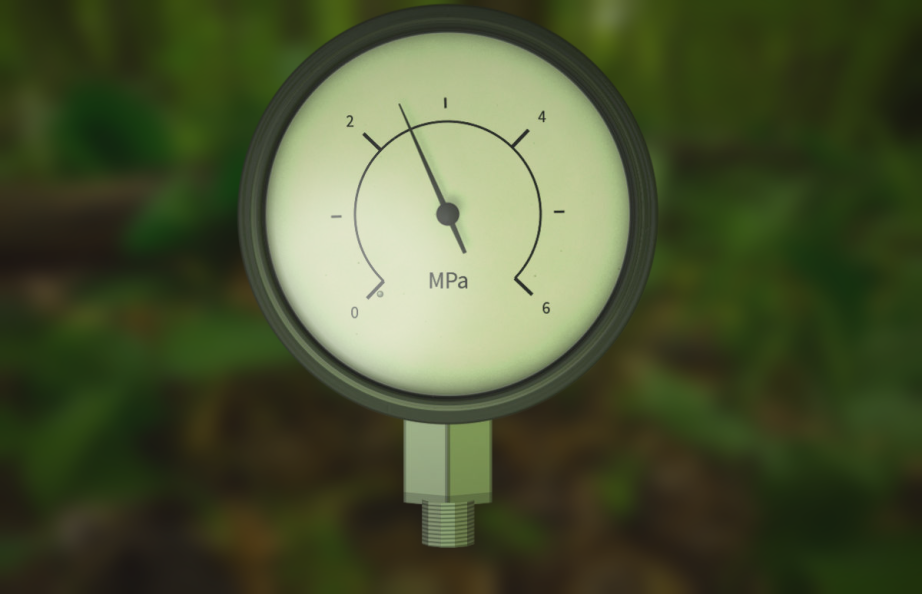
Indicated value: 2.5MPa
